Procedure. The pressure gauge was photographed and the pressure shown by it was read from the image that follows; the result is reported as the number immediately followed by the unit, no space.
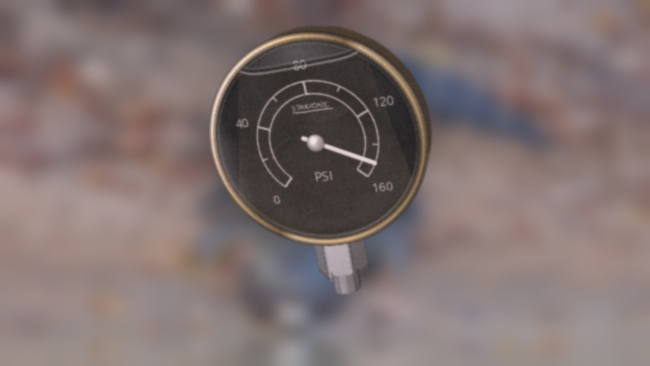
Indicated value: 150psi
